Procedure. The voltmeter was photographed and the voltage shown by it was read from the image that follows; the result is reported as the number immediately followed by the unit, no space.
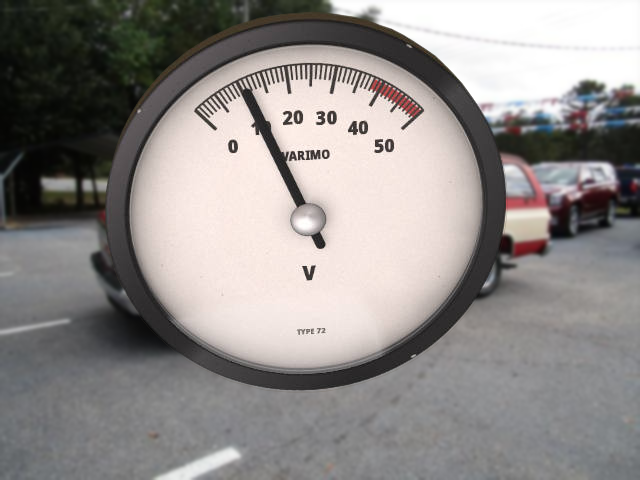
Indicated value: 11V
